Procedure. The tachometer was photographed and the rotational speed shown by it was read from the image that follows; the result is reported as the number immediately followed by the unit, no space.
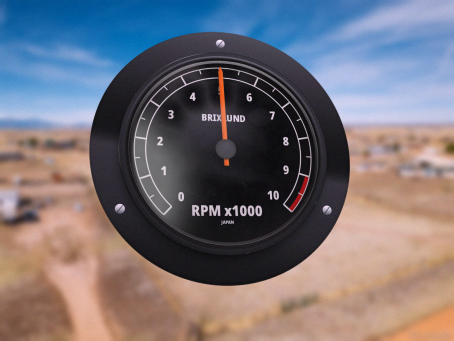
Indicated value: 5000rpm
